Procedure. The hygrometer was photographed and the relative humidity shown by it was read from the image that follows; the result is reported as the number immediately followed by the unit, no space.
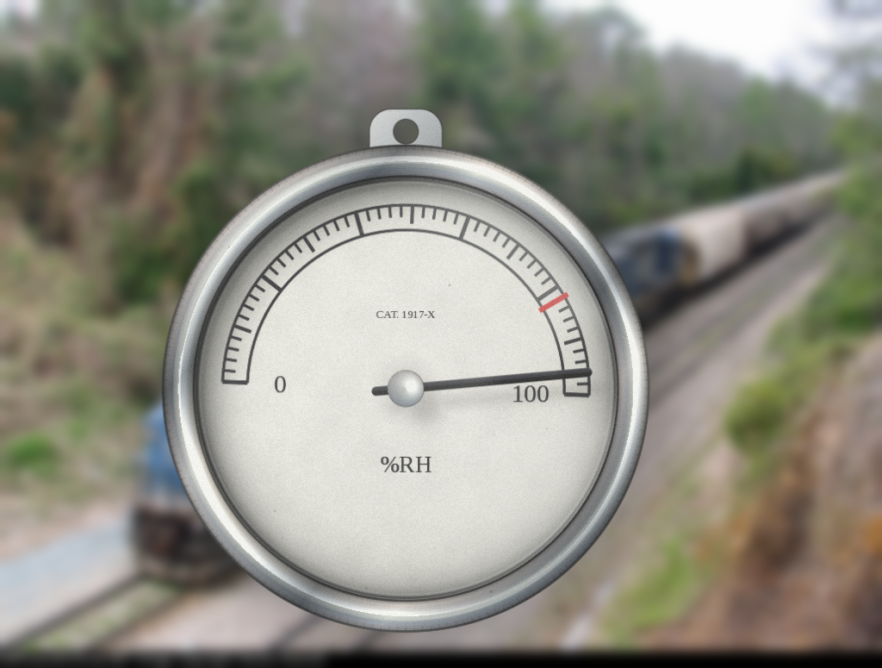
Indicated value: 96%
